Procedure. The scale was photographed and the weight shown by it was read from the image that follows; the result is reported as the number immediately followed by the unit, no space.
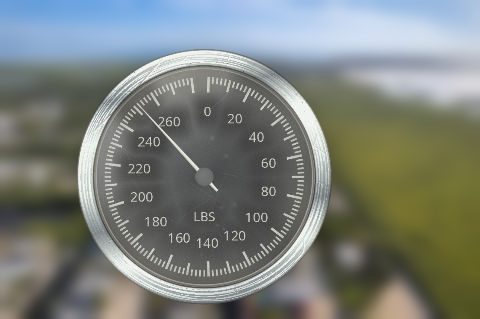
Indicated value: 252lb
